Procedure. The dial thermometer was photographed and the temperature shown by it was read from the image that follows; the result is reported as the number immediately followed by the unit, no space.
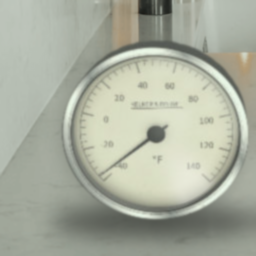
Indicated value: -36°F
